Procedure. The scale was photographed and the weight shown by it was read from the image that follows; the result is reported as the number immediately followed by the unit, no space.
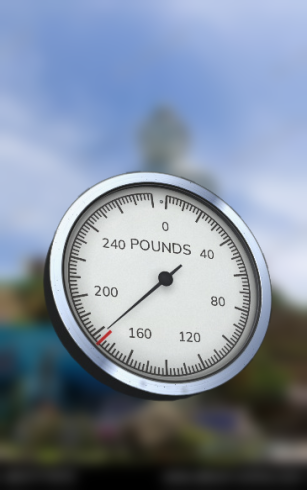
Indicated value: 178lb
